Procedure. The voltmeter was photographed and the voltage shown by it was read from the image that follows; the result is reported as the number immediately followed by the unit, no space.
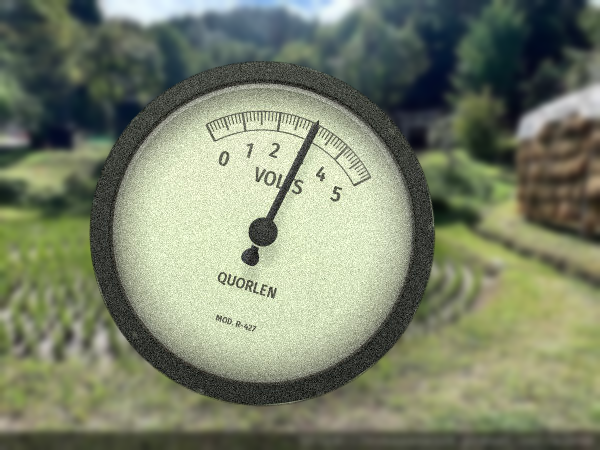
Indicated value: 3V
